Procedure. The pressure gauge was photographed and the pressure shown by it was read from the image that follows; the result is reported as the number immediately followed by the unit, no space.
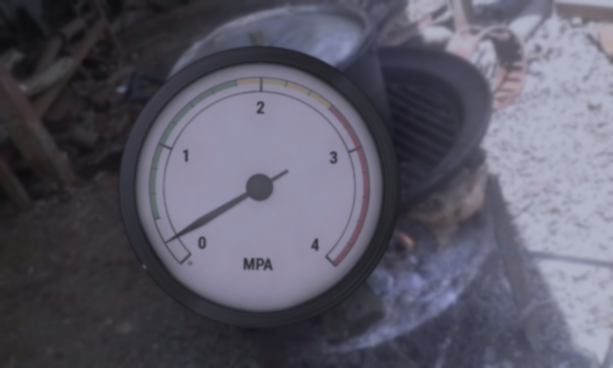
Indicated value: 0.2MPa
